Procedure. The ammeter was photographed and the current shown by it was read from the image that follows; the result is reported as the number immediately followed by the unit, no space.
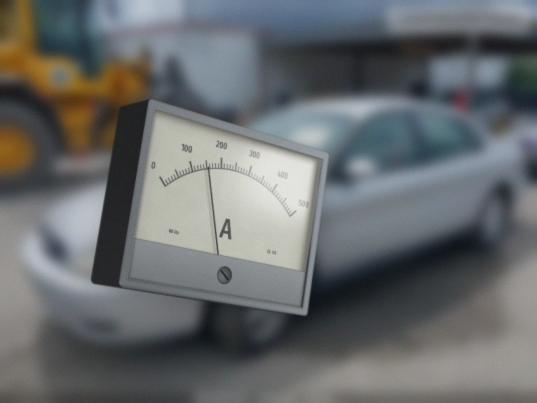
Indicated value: 150A
